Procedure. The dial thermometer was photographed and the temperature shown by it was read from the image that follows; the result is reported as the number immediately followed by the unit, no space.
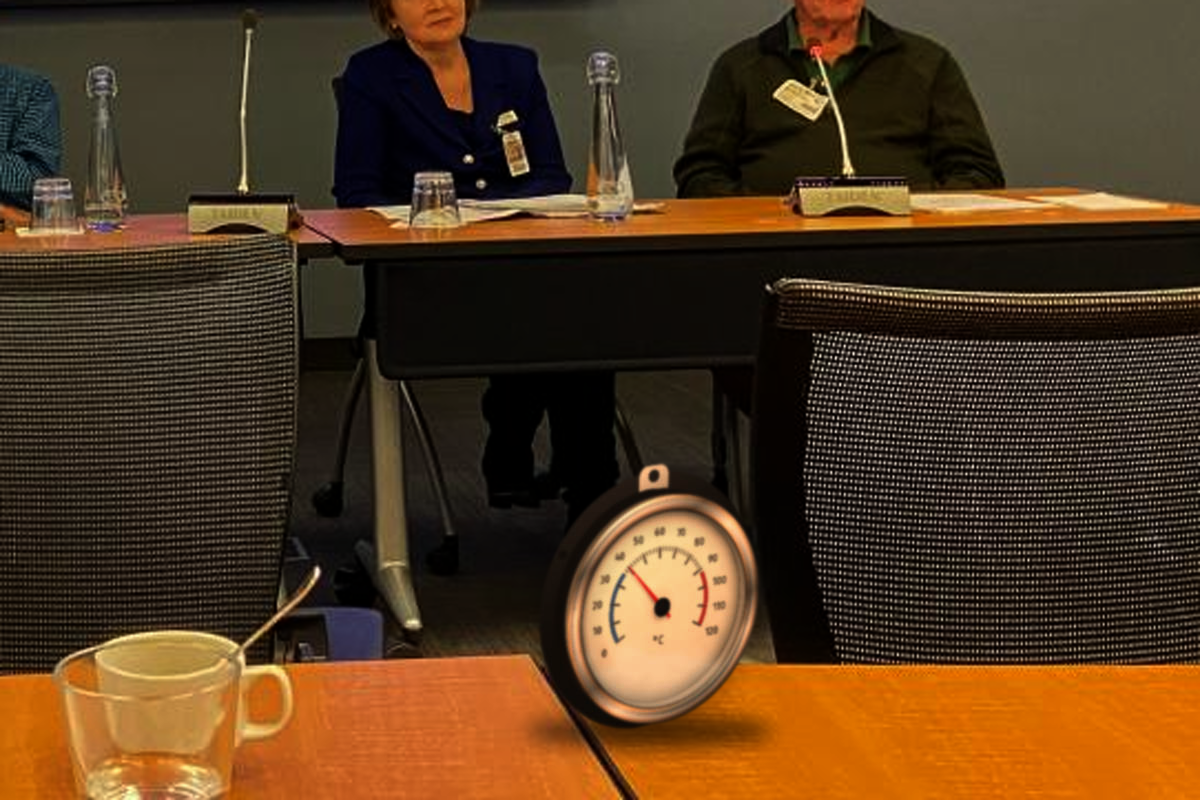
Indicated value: 40°C
